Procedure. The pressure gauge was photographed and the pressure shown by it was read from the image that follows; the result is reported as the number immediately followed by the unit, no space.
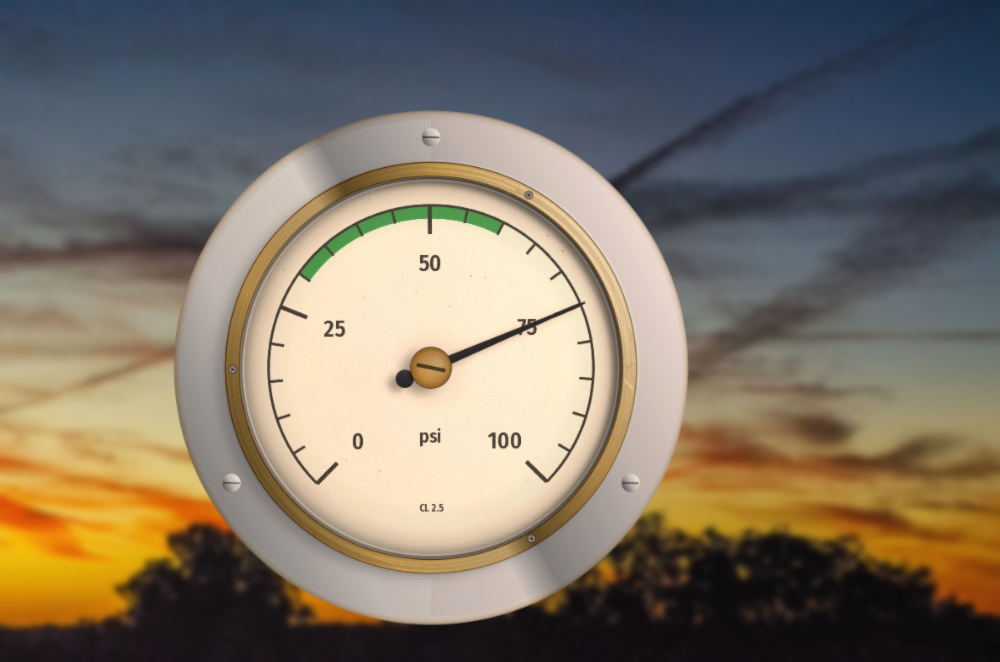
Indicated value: 75psi
